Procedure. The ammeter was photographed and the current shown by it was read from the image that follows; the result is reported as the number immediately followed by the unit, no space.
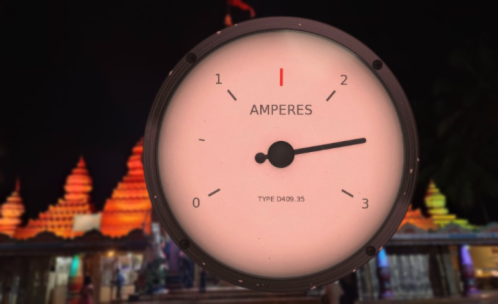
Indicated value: 2.5A
